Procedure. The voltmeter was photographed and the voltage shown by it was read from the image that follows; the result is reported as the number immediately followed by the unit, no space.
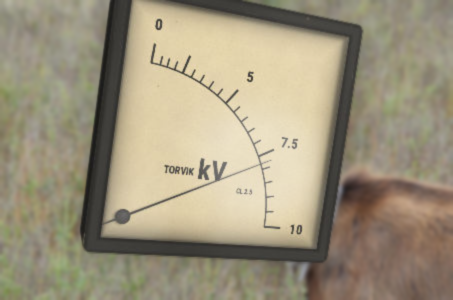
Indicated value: 7.75kV
